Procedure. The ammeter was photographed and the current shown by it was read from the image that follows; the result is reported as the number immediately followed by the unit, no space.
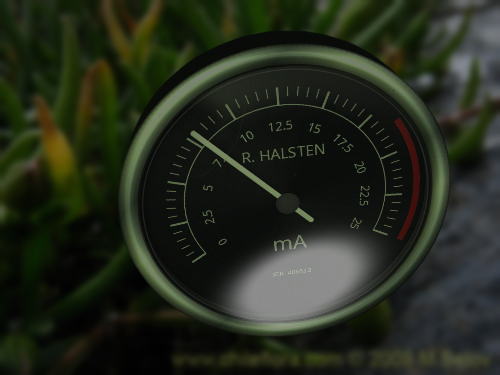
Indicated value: 8mA
